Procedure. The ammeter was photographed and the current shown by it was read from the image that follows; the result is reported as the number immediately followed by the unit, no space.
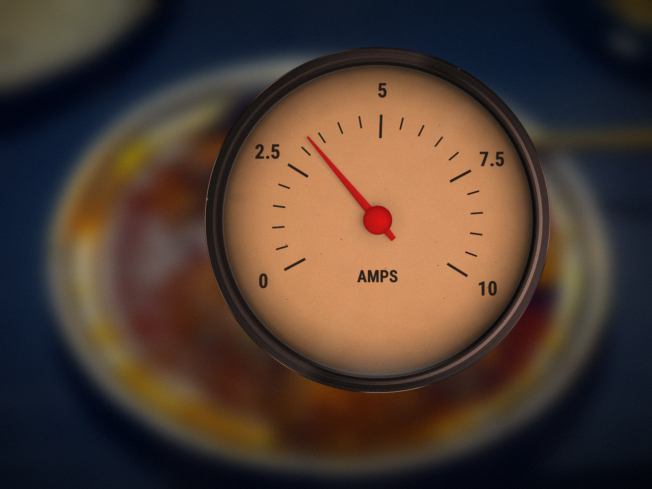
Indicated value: 3.25A
